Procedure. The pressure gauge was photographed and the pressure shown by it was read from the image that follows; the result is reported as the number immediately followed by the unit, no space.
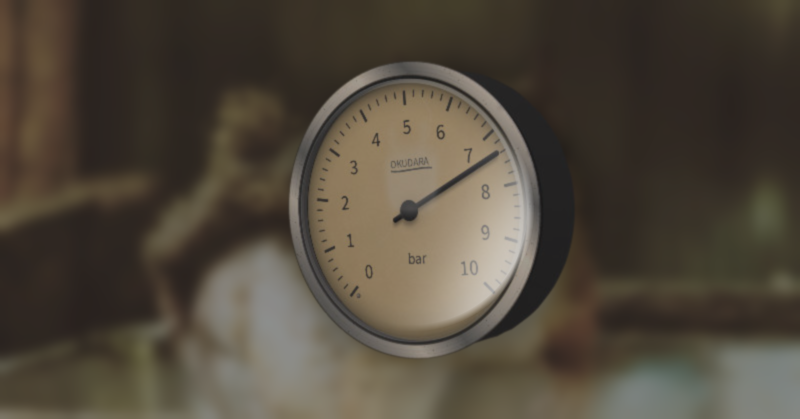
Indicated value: 7.4bar
